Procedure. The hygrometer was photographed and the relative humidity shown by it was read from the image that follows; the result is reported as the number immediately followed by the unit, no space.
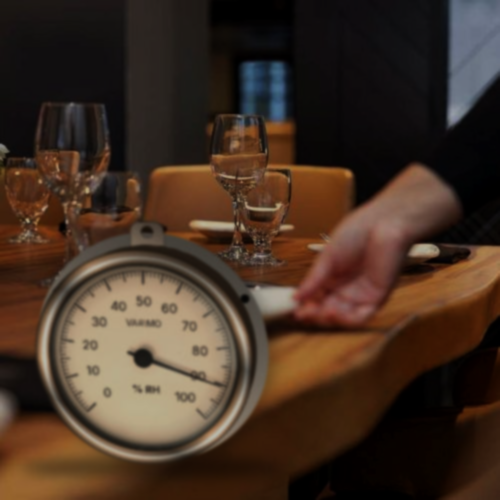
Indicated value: 90%
